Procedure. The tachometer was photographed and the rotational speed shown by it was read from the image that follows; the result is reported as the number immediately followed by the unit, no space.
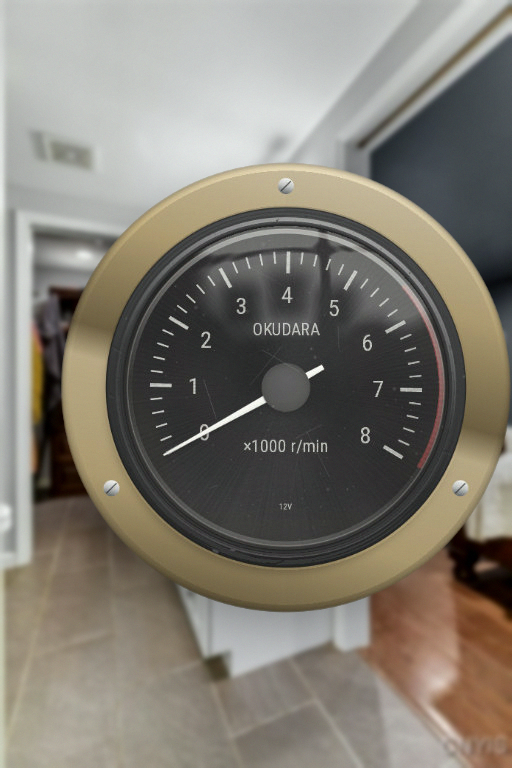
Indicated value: 0rpm
